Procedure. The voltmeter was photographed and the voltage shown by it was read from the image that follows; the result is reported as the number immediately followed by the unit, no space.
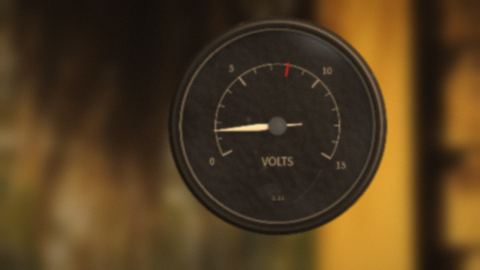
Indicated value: 1.5V
